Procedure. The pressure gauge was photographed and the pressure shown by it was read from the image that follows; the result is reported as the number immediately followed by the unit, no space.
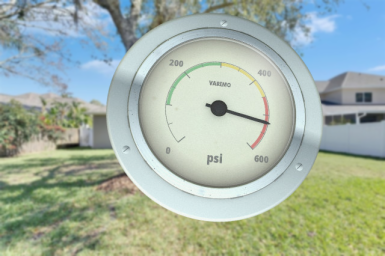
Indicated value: 525psi
